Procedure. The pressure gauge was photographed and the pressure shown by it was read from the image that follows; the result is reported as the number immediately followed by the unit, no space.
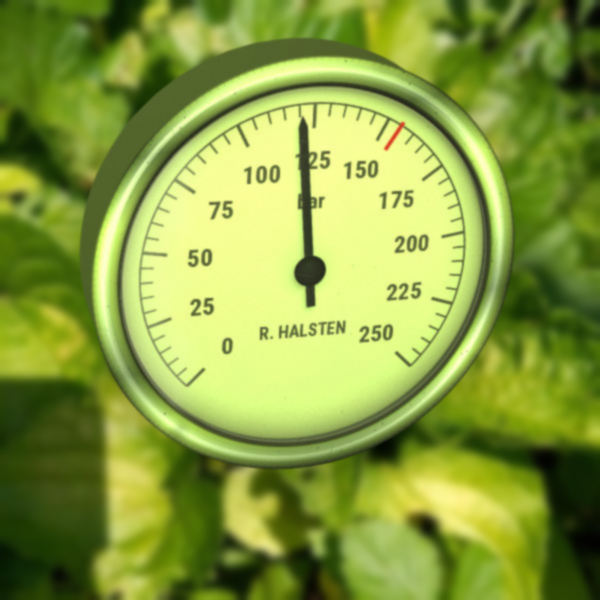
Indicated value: 120bar
